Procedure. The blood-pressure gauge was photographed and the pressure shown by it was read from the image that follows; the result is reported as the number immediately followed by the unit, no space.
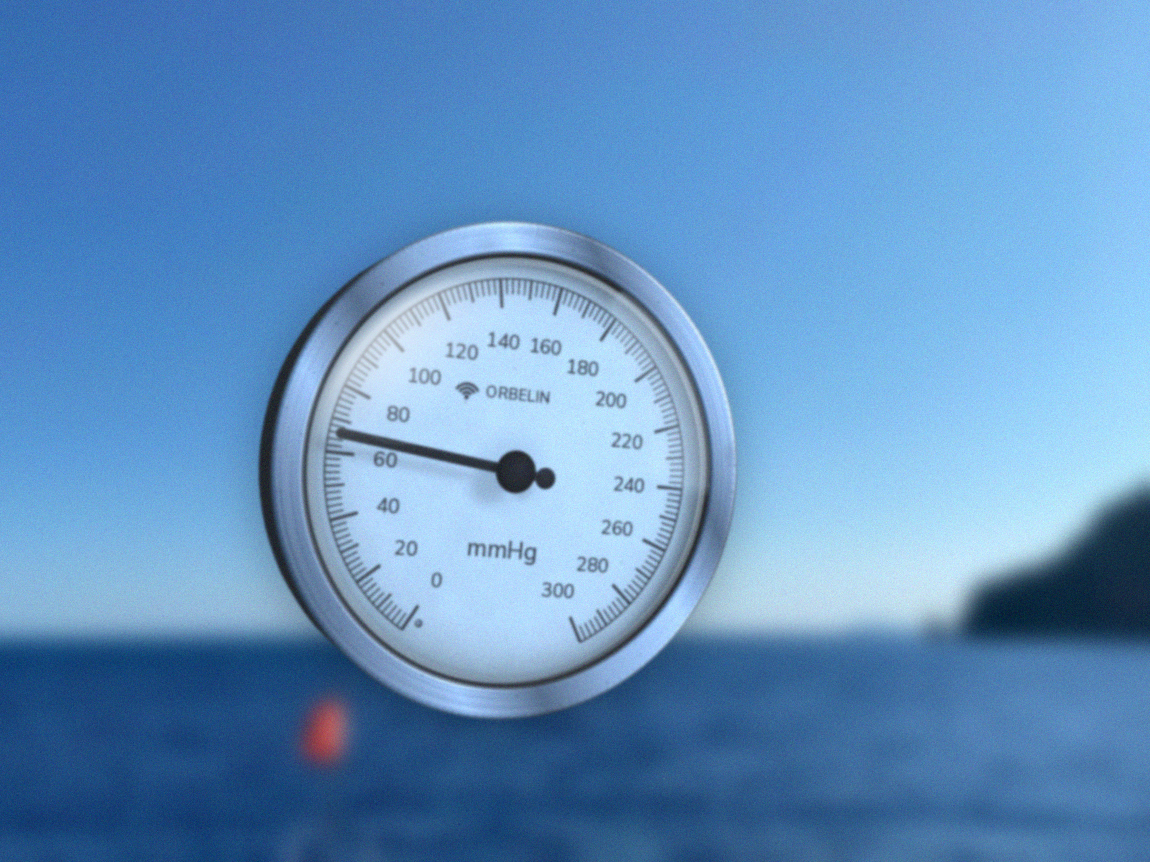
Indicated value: 66mmHg
